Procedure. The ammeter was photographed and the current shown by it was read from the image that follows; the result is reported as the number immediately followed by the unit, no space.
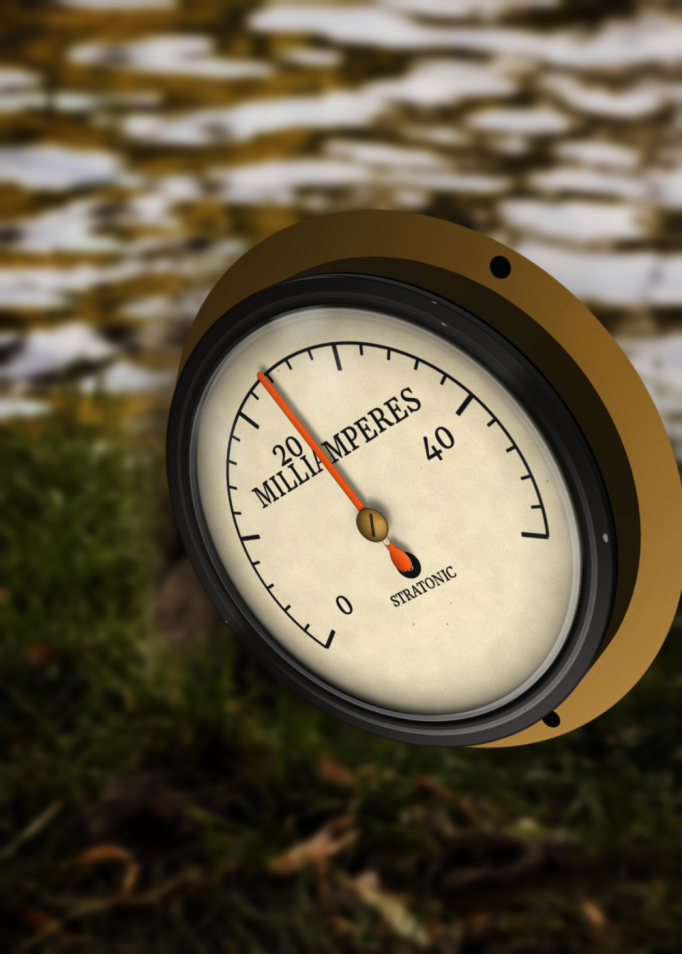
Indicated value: 24mA
